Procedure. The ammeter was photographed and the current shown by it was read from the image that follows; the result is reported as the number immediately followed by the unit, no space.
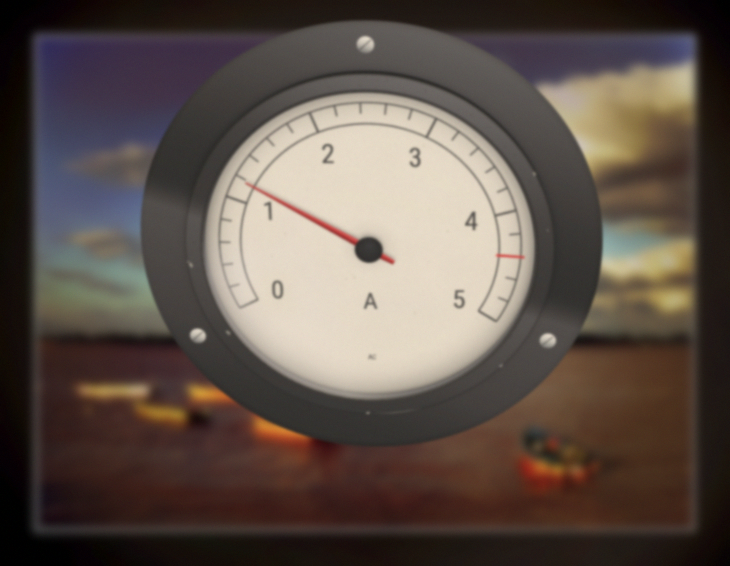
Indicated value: 1.2A
